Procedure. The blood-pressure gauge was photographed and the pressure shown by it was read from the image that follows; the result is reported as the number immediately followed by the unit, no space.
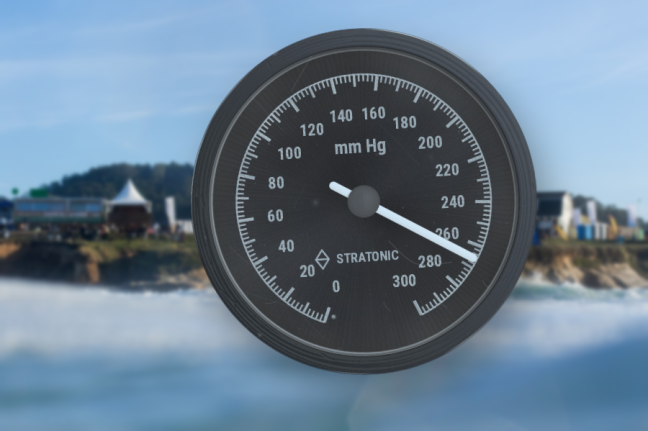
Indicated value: 266mmHg
